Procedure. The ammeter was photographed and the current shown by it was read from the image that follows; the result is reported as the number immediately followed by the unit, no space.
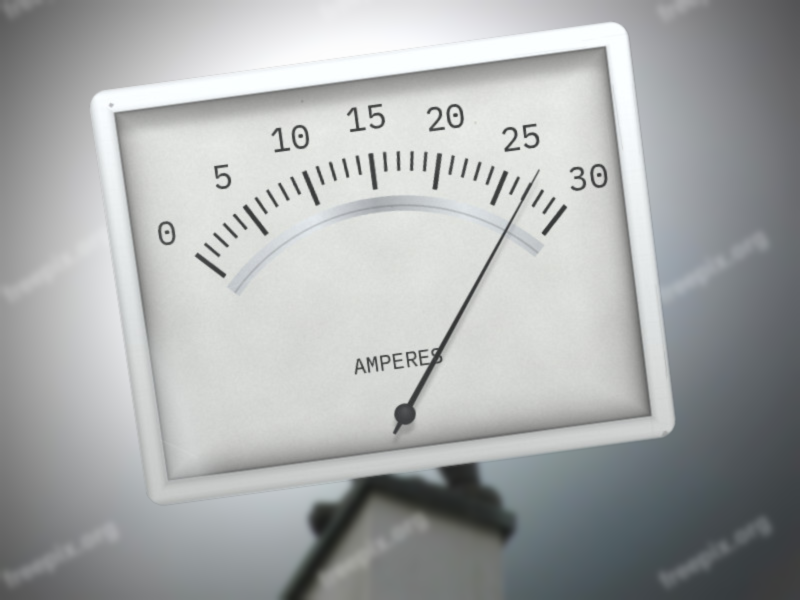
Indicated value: 27A
